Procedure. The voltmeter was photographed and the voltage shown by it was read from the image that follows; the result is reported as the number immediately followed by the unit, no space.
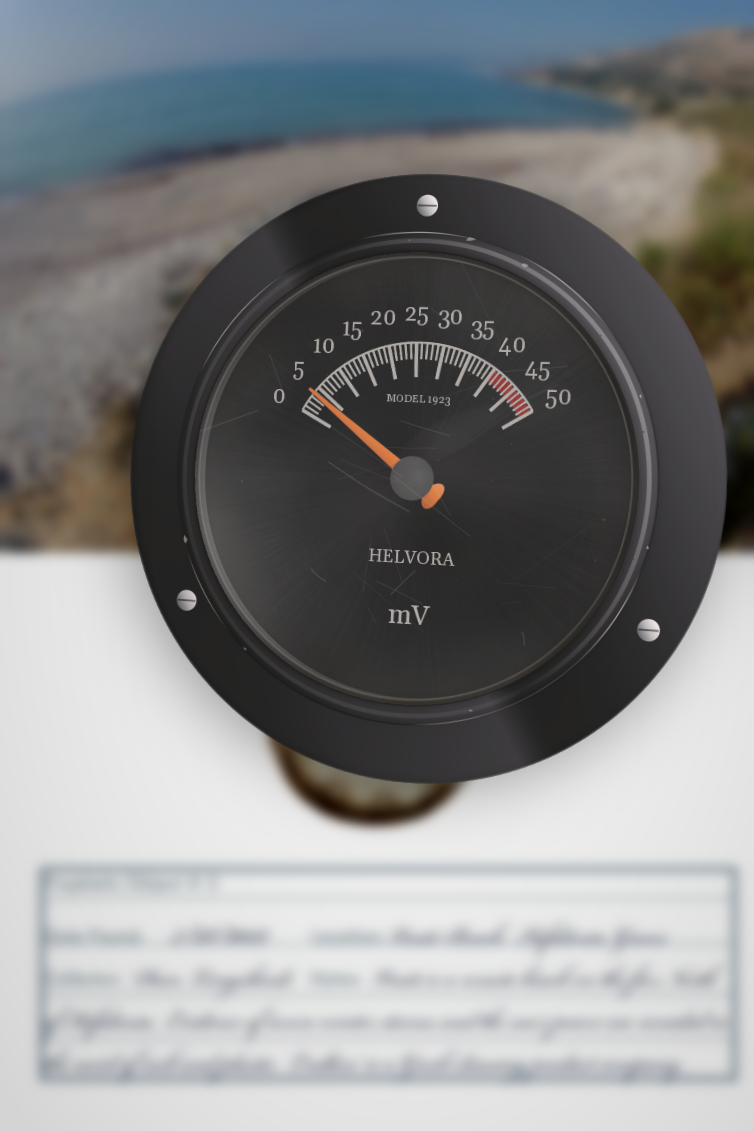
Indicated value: 4mV
